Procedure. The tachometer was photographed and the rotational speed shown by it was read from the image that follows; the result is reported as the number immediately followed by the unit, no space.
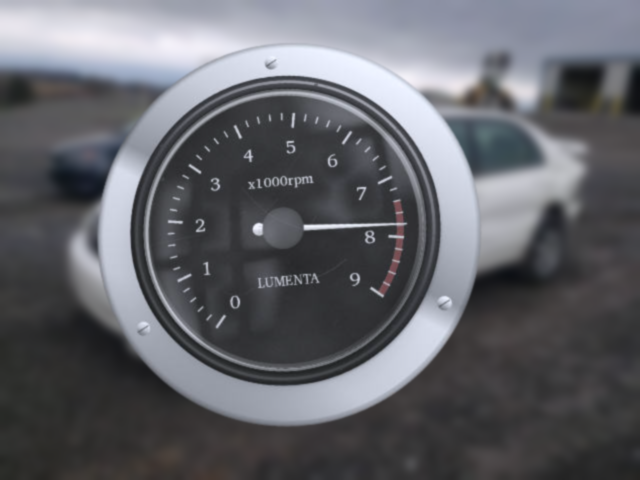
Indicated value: 7800rpm
